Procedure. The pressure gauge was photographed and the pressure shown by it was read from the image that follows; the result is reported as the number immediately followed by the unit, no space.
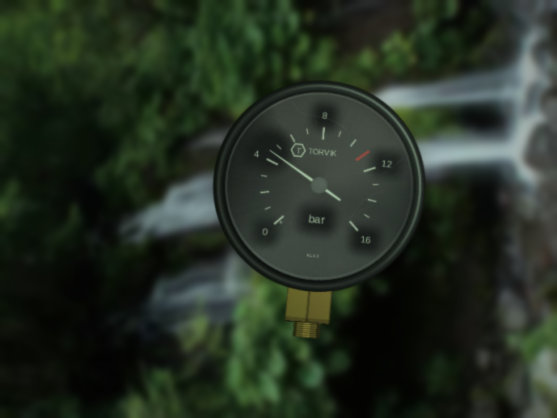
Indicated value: 4.5bar
